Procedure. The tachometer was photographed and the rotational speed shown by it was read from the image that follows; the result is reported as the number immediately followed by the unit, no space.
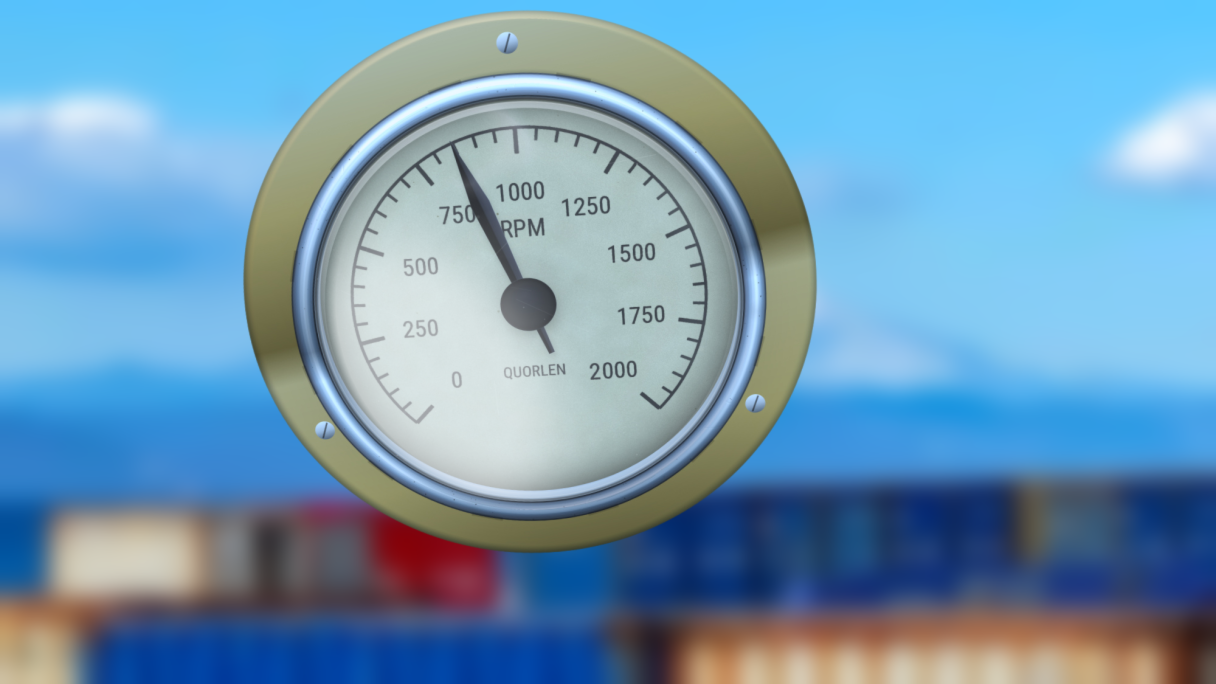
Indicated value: 850rpm
